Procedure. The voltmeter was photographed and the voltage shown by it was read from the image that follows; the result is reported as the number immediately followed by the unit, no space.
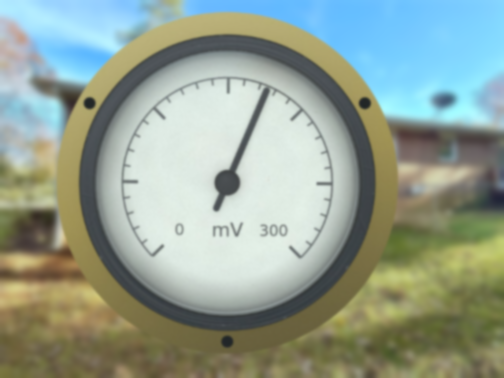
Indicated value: 175mV
